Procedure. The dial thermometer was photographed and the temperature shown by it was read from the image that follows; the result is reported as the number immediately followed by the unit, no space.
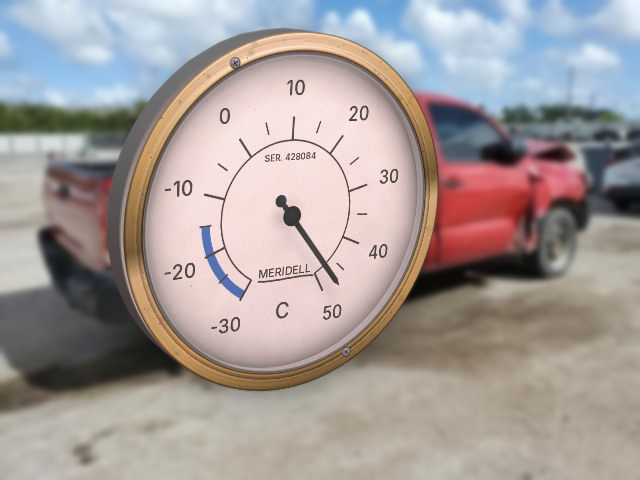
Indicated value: 47.5°C
